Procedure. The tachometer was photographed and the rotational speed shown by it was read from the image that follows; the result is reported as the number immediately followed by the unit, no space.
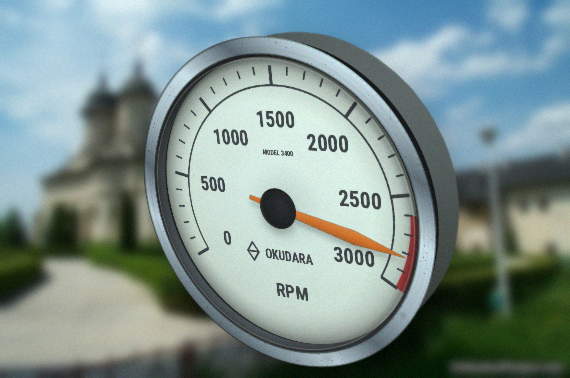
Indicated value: 2800rpm
